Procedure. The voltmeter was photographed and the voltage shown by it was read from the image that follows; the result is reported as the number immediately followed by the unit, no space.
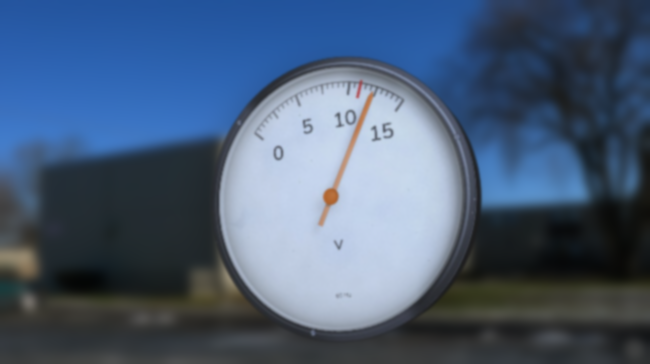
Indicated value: 12.5V
